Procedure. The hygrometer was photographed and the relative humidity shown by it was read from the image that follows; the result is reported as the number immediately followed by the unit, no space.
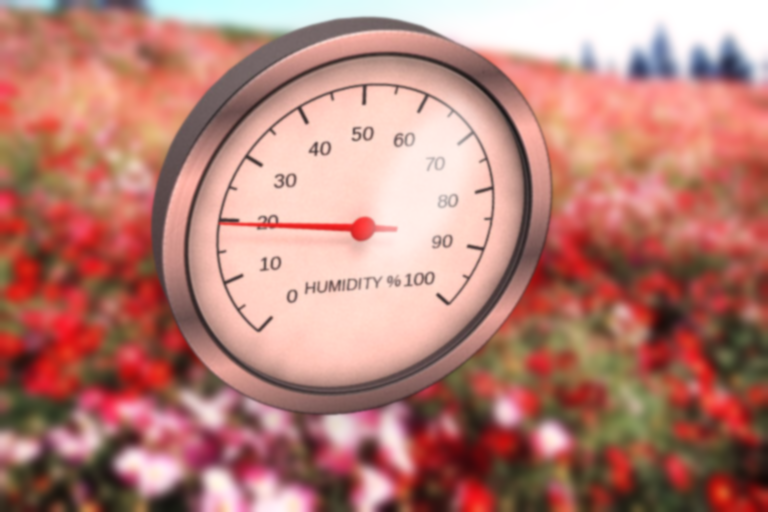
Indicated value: 20%
